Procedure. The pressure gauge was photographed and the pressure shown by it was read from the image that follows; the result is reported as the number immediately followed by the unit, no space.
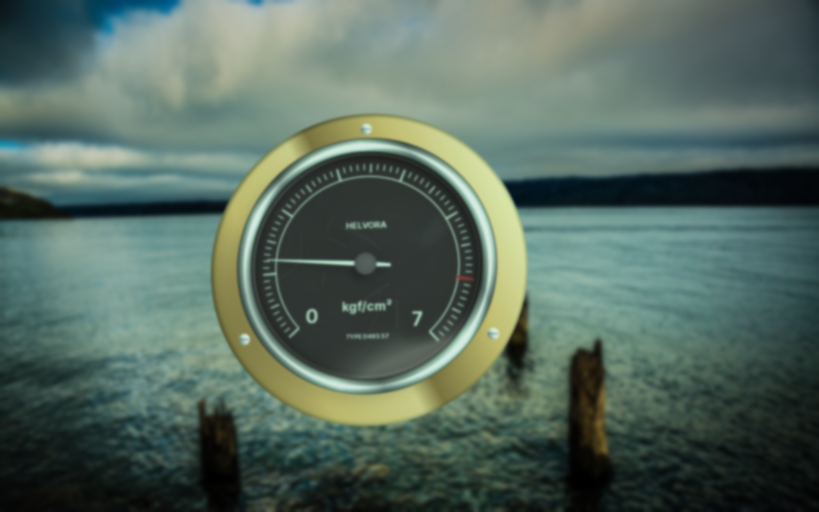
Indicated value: 1.2kg/cm²
